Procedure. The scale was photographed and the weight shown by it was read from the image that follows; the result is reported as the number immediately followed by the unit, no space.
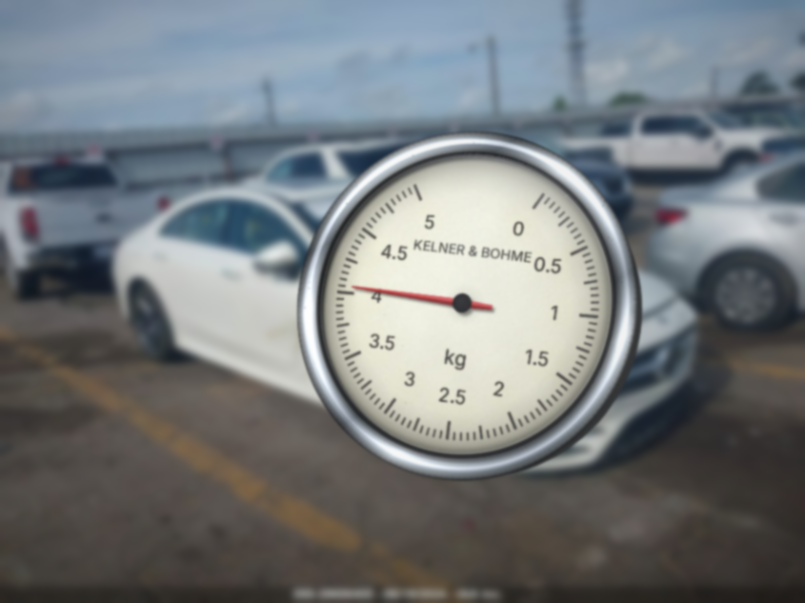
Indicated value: 4.05kg
